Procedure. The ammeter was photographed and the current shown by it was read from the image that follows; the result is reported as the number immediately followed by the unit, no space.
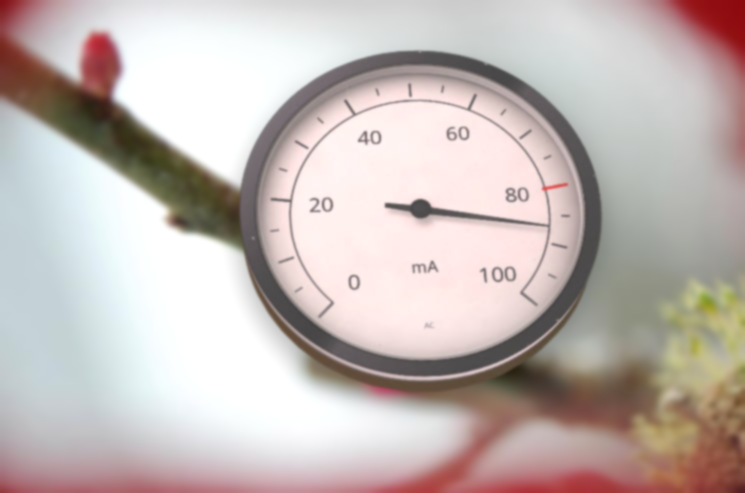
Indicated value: 87.5mA
